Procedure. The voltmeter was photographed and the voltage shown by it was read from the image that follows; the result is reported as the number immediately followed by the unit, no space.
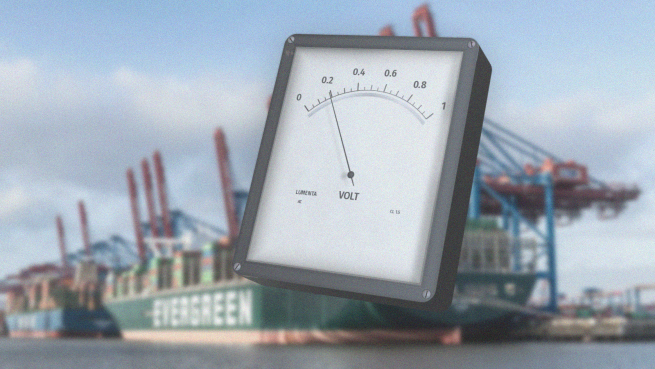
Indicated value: 0.2V
